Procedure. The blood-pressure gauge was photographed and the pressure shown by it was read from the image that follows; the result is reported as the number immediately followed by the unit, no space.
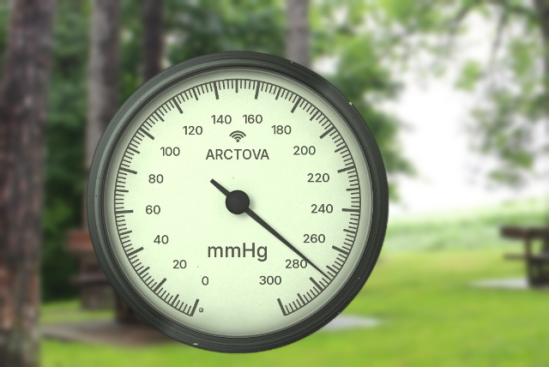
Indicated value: 274mmHg
